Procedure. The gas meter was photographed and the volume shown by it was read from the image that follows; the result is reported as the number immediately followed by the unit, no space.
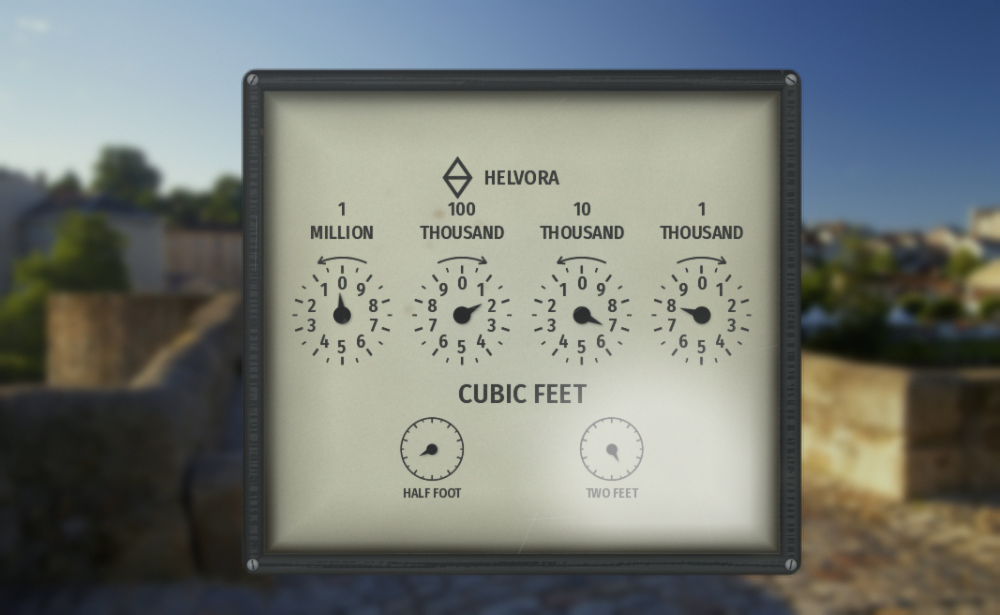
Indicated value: 16800ft³
